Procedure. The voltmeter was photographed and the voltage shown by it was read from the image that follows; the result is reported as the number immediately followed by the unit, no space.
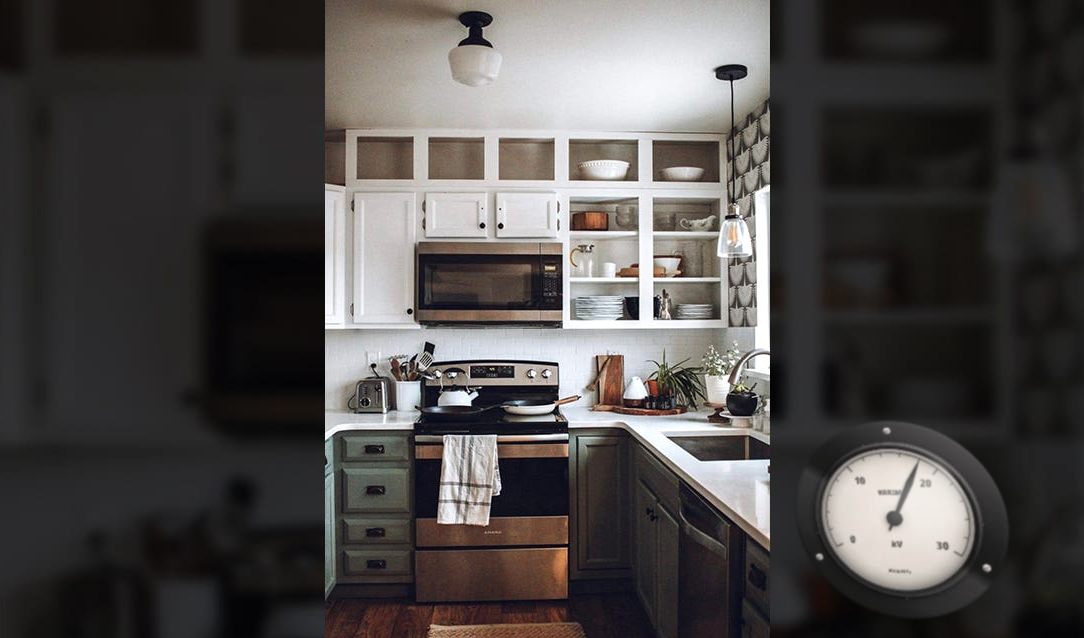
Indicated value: 18kV
